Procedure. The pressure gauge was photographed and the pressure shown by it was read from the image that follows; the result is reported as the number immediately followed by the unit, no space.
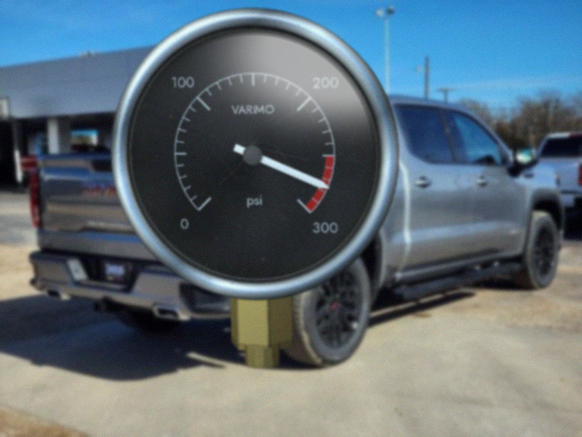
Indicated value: 275psi
